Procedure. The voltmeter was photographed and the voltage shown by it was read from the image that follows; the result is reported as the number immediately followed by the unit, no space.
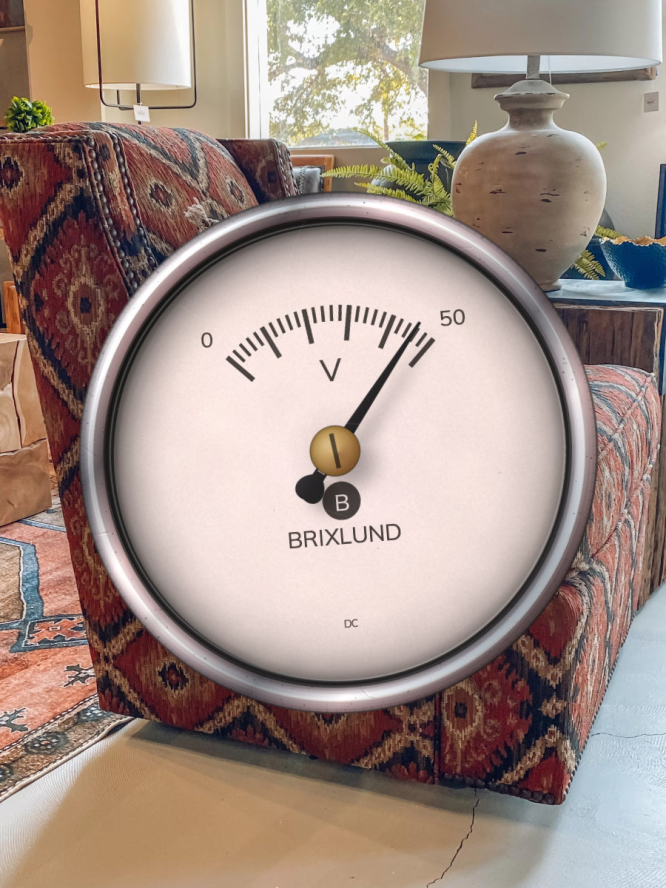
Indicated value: 46V
